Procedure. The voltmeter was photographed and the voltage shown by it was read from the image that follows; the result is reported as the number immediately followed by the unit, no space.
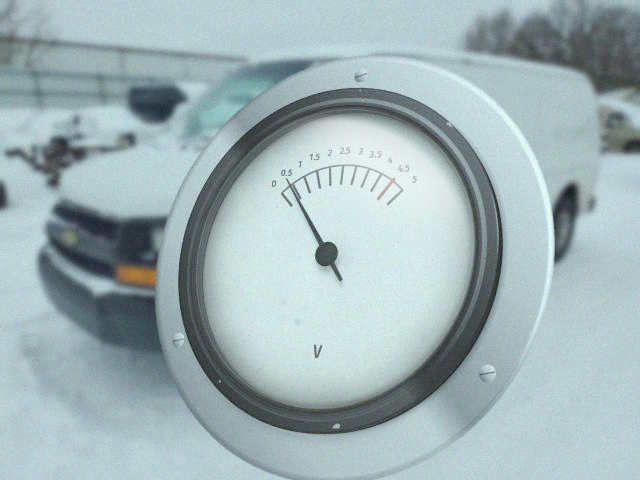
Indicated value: 0.5V
